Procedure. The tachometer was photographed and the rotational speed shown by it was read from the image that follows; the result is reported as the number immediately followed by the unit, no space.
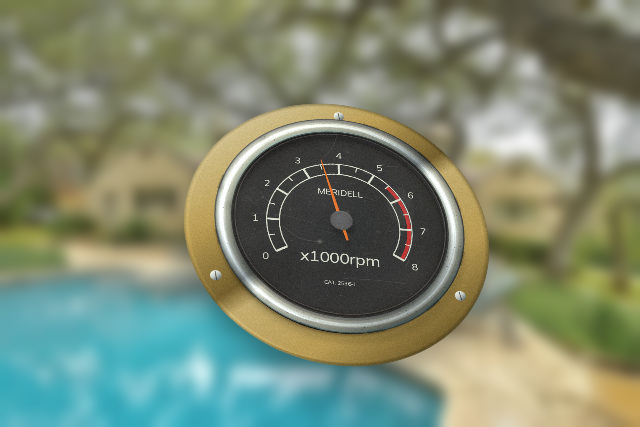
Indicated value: 3500rpm
